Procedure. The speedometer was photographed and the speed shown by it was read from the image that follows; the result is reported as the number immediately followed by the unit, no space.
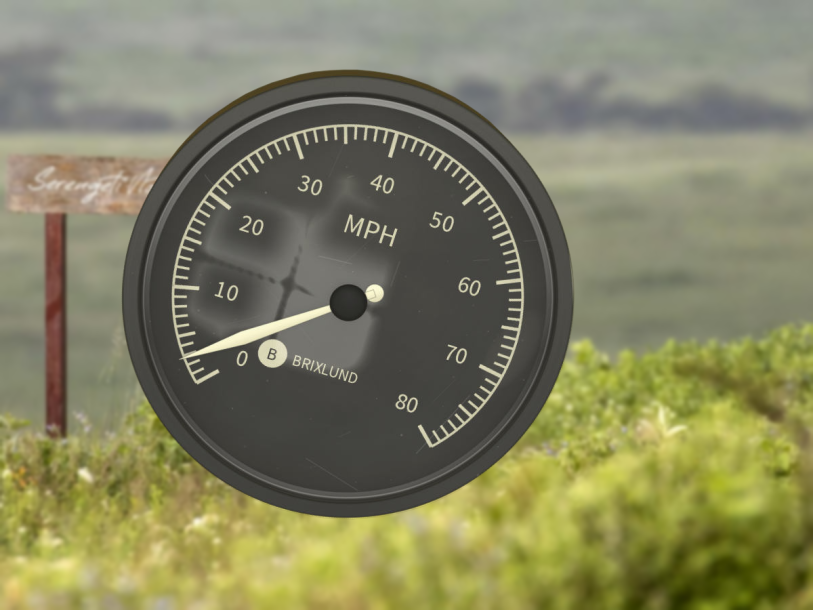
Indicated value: 3mph
